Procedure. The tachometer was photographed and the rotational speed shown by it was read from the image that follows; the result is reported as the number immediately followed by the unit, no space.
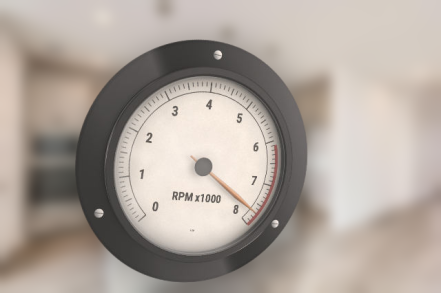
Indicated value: 7700rpm
